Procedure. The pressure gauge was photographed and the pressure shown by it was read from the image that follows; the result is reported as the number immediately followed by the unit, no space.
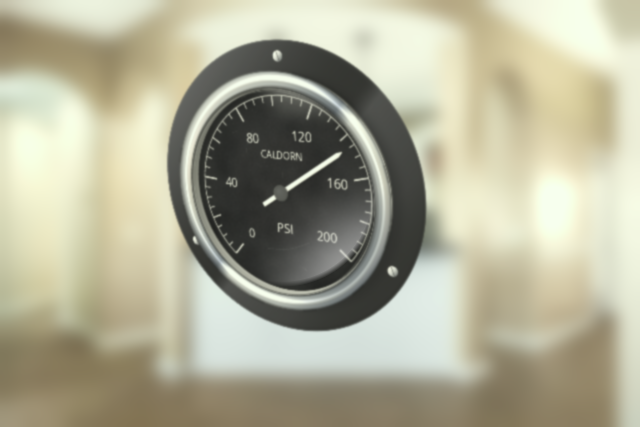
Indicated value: 145psi
